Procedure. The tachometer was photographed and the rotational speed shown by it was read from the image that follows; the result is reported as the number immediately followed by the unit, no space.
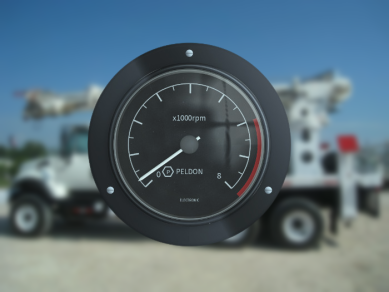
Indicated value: 250rpm
